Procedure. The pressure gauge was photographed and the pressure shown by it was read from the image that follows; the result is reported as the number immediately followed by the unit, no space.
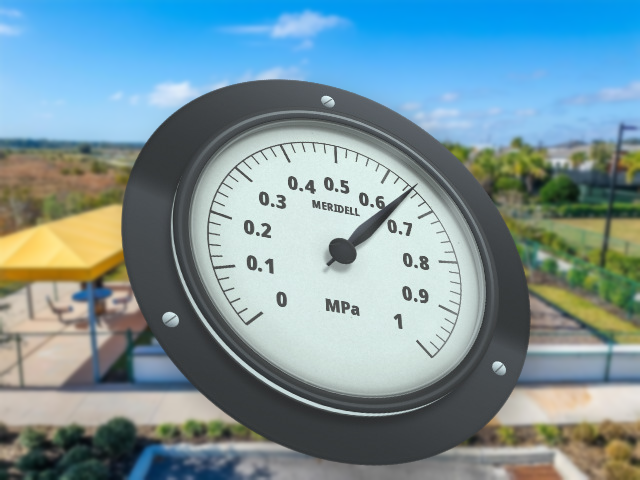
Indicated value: 0.65MPa
